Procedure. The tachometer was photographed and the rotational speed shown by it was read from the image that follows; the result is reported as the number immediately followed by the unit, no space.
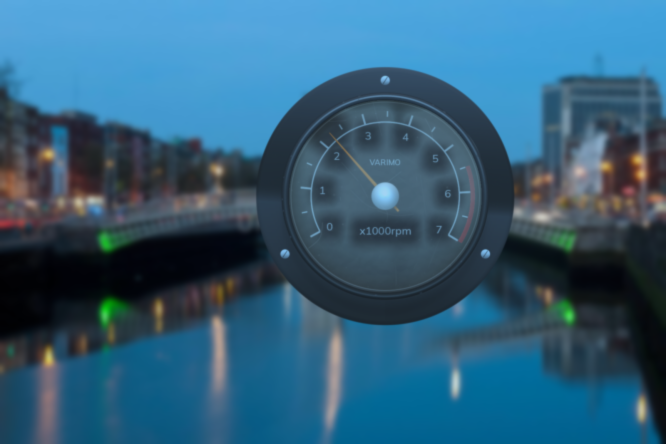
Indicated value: 2250rpm
